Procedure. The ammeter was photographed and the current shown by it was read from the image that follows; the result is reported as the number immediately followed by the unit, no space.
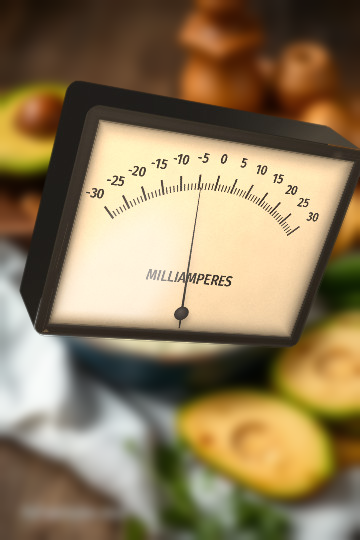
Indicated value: -5mA
